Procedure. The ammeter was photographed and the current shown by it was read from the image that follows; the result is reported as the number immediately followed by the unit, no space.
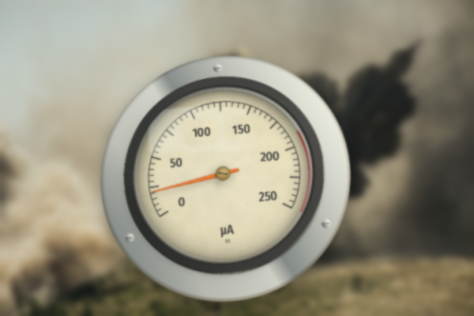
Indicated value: 20µA
